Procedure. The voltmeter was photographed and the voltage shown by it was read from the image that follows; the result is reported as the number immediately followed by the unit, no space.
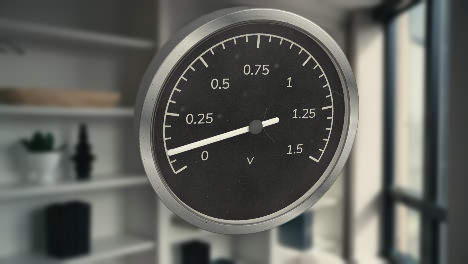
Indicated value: 0.1V
